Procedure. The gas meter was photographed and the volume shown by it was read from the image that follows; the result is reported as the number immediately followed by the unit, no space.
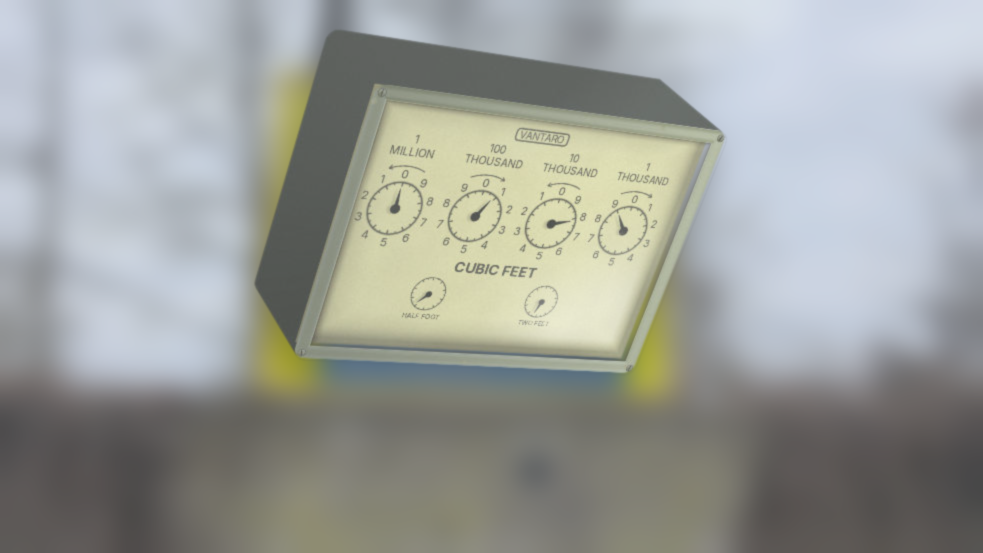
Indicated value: 7900ft³
